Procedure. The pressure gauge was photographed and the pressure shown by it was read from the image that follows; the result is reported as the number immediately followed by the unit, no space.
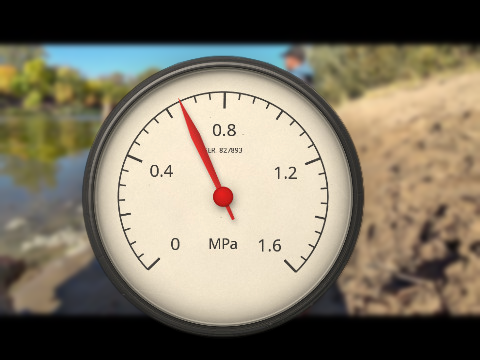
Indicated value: 0.65MPa
